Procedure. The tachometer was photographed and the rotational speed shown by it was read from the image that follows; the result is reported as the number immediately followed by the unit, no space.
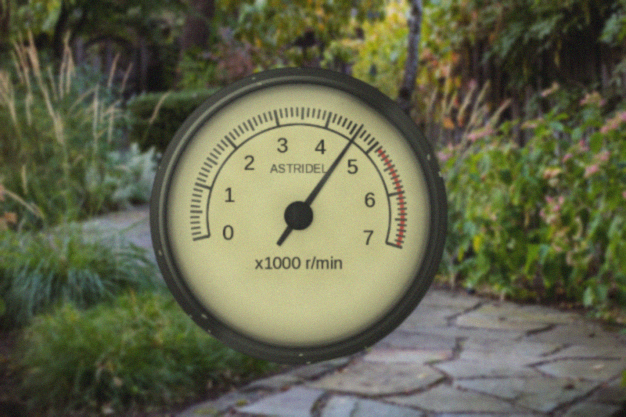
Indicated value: 4600rpm
